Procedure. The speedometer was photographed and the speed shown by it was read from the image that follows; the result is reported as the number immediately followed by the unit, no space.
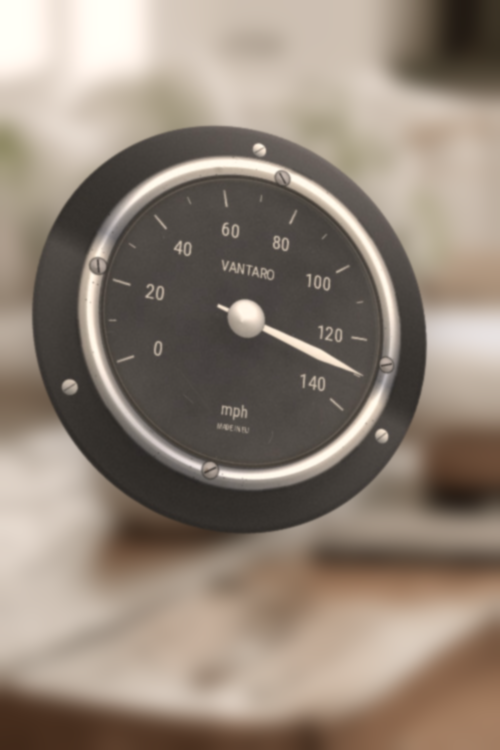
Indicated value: 130mph
